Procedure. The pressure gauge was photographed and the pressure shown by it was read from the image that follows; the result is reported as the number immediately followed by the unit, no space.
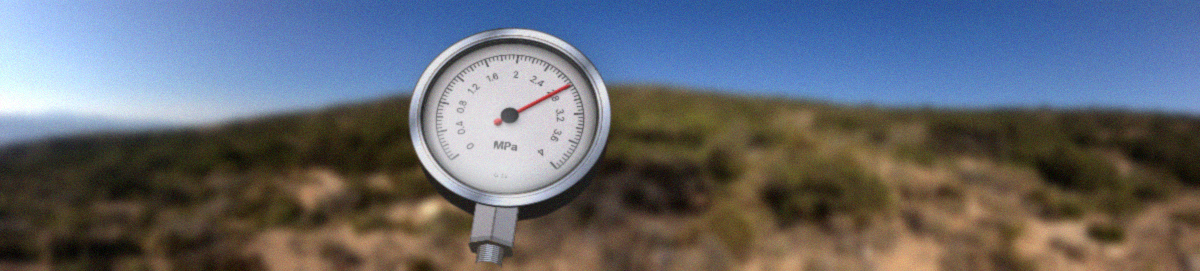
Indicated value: 2.8MPa
